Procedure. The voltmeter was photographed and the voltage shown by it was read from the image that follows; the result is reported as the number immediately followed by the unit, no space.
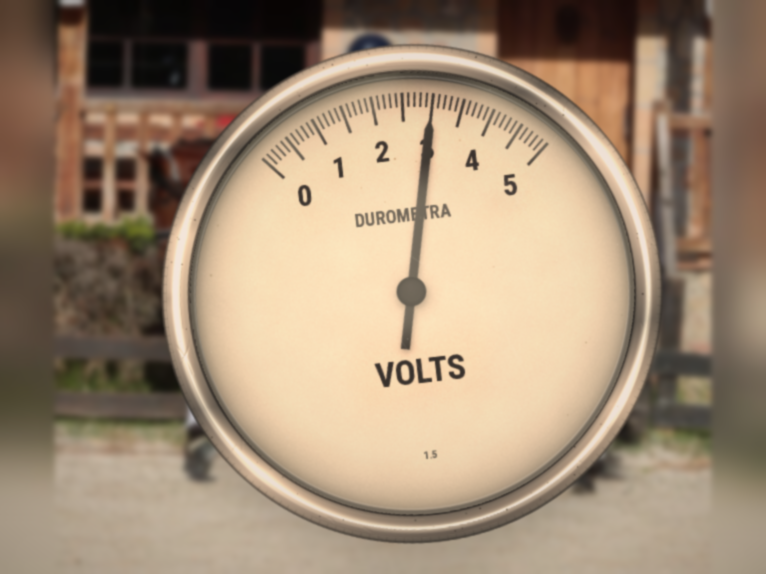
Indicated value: 3V
